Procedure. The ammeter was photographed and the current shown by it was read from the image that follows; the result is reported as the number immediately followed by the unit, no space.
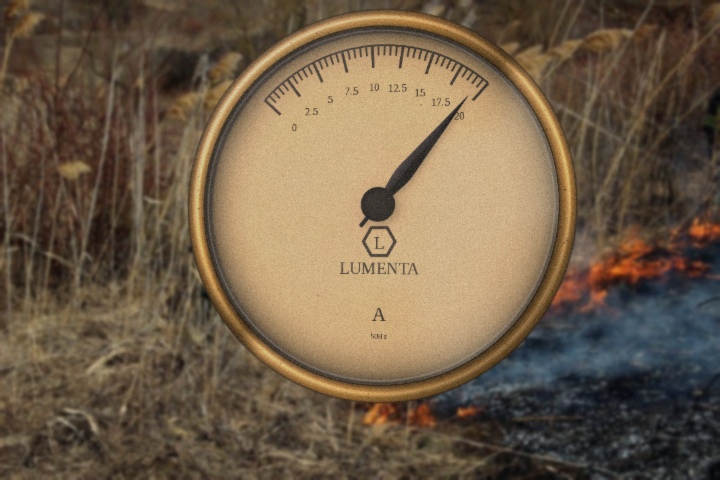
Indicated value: 19.5A
